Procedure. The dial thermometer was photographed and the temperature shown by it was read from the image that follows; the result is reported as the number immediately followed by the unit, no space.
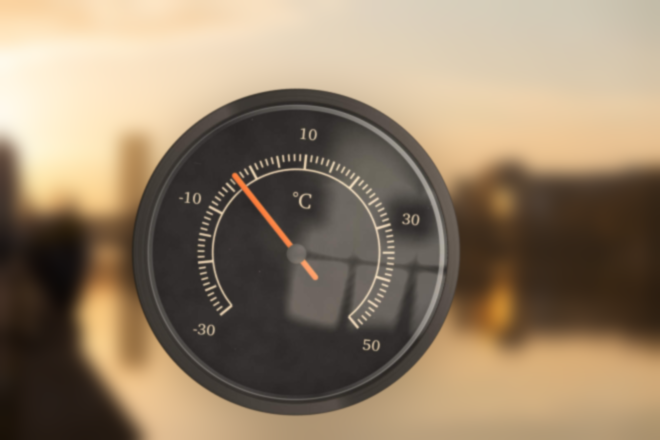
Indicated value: -3°C
